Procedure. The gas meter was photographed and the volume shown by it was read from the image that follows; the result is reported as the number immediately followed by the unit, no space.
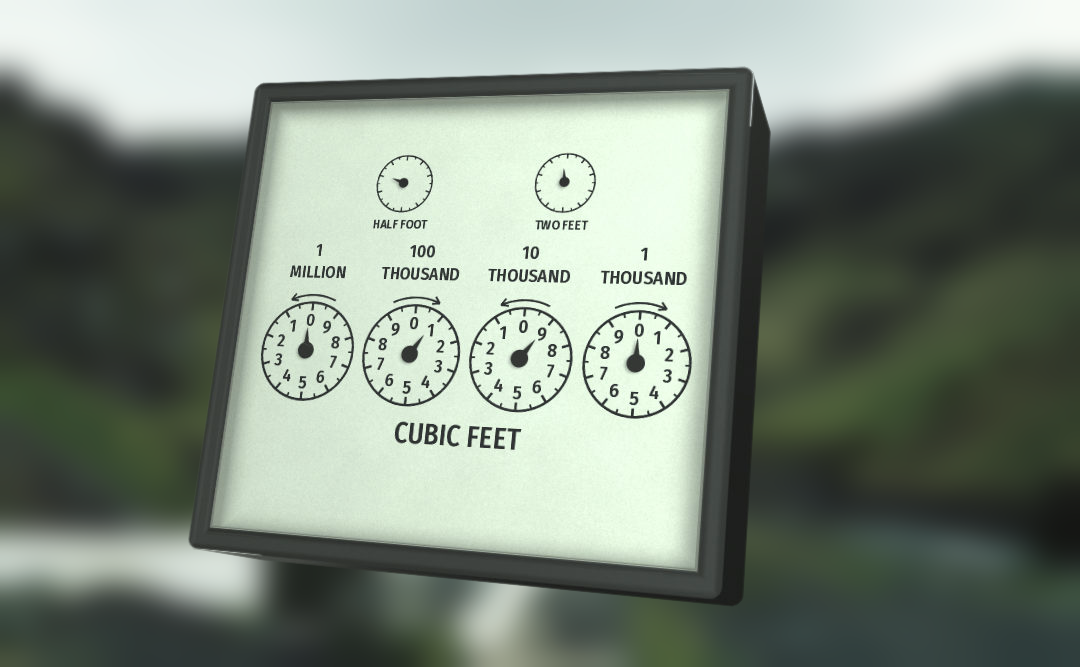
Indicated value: 9000ft³
